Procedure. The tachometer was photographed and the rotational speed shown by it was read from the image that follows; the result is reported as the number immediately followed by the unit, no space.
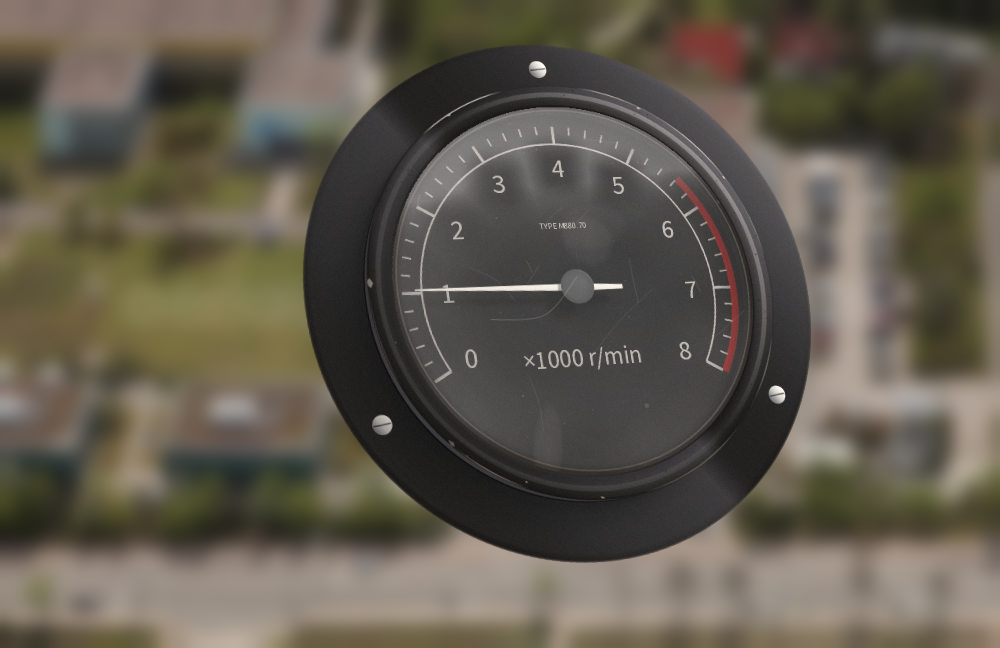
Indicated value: 1000rpm
